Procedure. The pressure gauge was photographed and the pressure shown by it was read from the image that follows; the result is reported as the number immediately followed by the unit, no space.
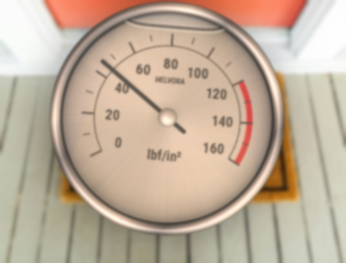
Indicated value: 45psi
